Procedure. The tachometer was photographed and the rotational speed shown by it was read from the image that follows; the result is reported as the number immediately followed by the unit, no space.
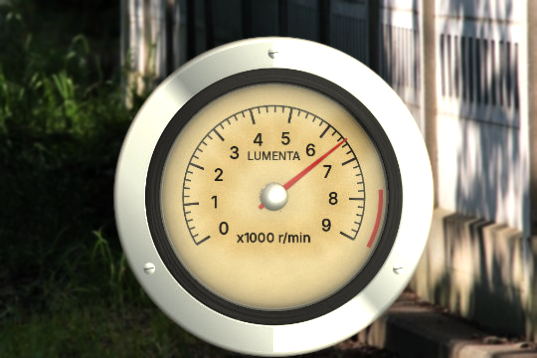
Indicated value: 6500rpm
